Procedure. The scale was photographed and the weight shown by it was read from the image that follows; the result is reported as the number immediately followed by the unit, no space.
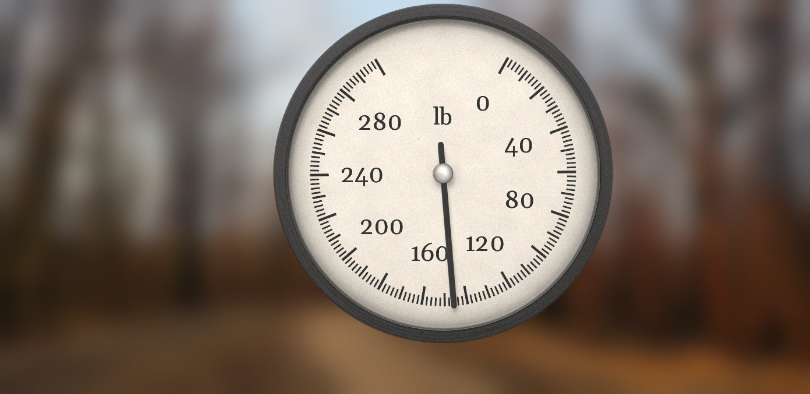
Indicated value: 146lb
